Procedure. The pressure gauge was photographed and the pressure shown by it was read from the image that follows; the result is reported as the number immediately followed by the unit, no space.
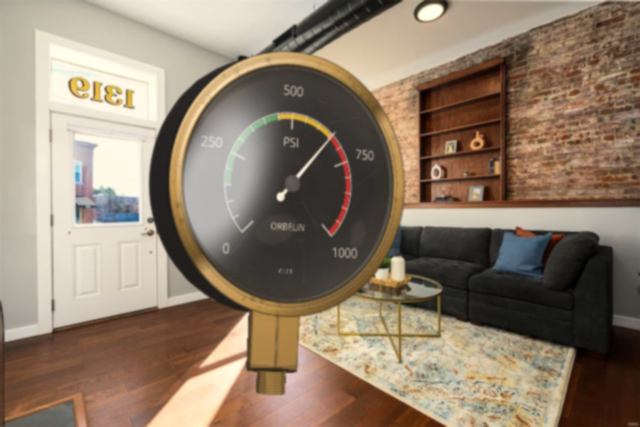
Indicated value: 650psi
